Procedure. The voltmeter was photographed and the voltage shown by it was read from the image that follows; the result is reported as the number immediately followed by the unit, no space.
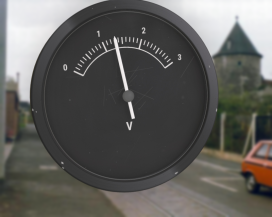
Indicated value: 1.3V
